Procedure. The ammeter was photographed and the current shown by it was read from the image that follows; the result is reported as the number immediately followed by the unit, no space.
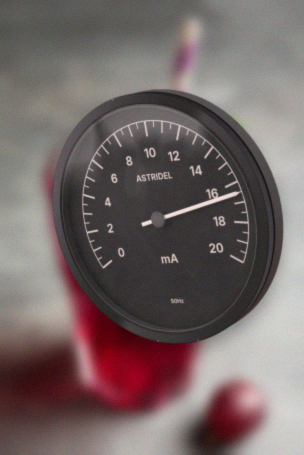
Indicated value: 16.5mA
